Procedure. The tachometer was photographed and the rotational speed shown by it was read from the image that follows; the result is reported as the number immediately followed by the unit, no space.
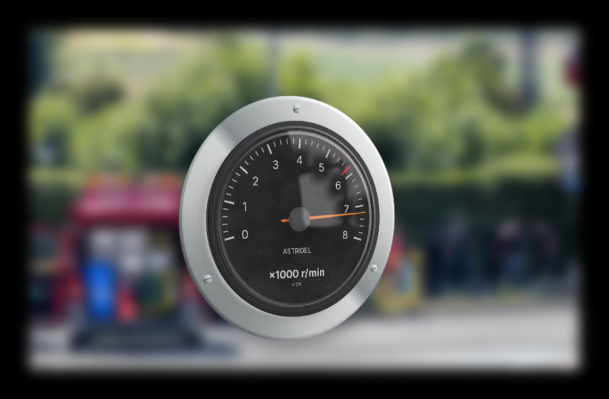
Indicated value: 7200rpm
